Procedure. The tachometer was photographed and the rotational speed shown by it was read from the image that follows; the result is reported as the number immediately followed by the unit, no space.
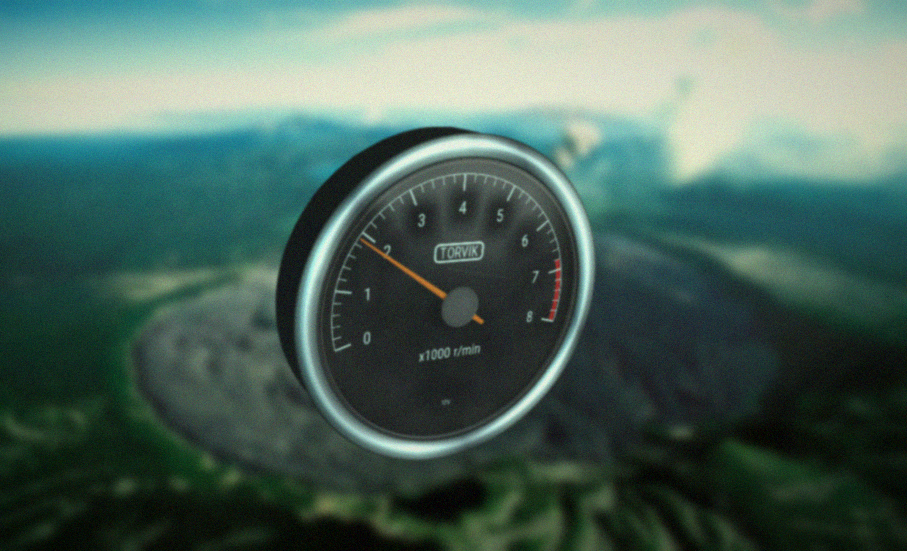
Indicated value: 1900rpm
